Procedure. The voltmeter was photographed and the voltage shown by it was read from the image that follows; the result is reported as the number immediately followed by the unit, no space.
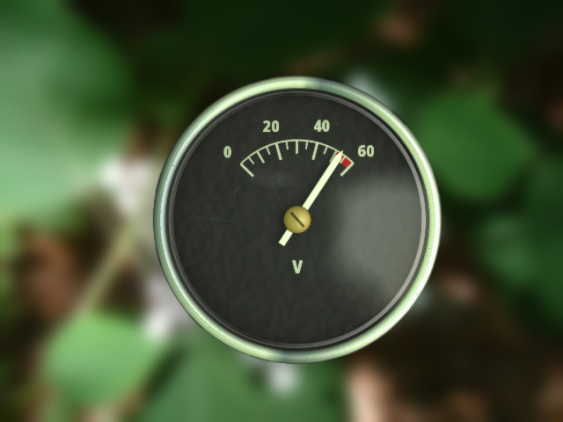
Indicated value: 52.5V
